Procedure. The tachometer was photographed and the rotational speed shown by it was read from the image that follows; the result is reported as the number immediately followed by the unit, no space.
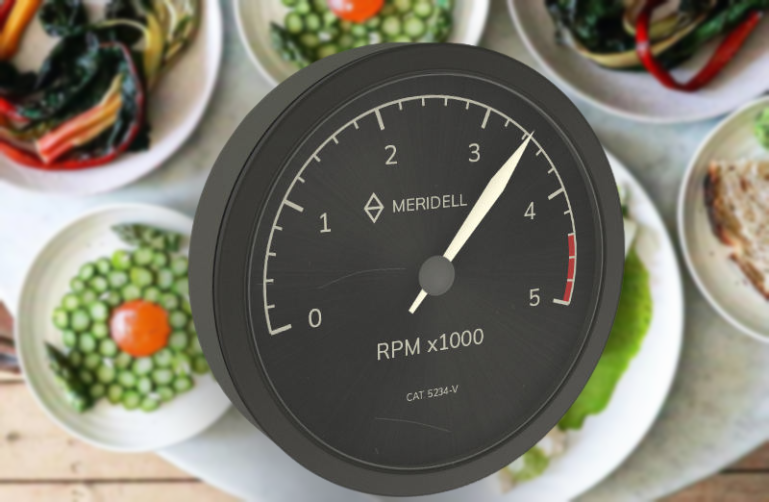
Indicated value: 3400rpm
